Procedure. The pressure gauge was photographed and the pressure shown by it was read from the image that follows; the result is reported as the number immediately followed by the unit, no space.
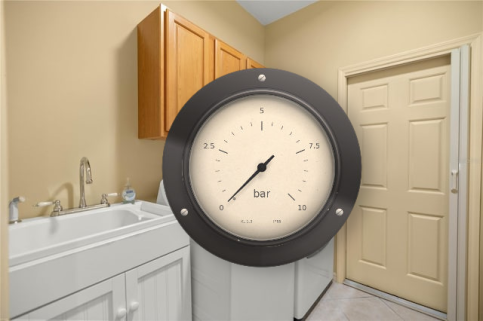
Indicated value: 0bar
